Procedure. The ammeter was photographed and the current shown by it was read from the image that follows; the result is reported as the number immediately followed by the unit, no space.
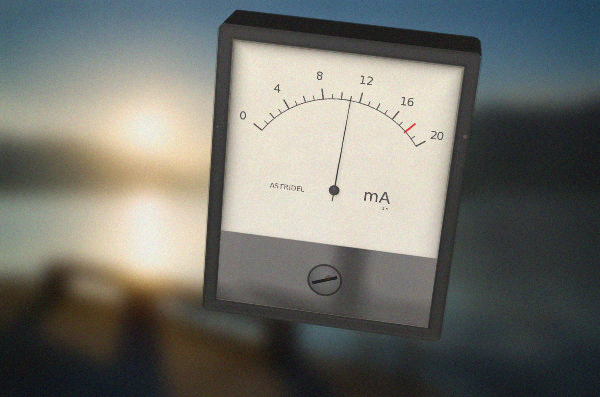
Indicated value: 11mA
